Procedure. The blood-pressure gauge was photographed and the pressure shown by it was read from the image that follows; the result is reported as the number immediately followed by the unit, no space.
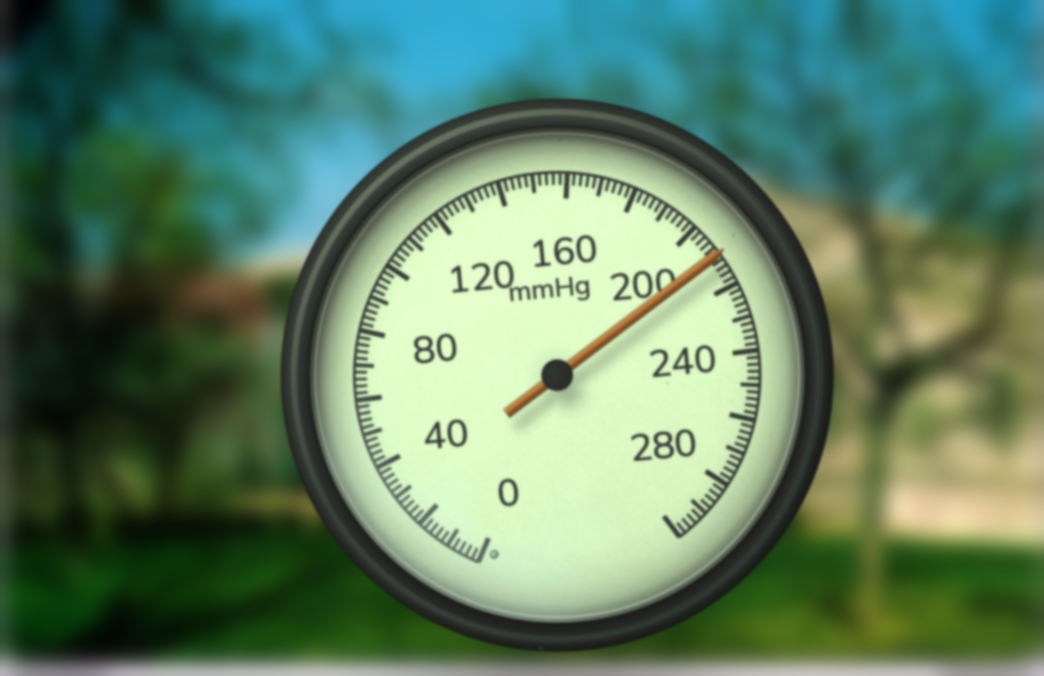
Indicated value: 210mmHg
